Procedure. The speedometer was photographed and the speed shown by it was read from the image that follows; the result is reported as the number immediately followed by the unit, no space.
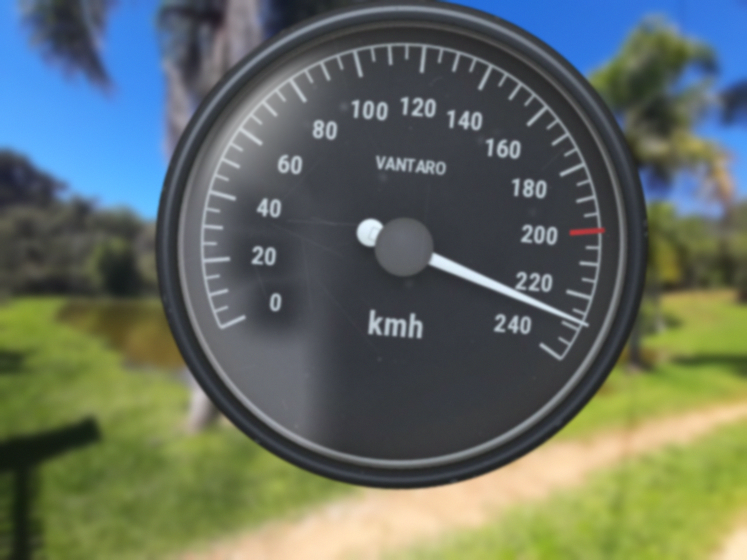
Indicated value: 227.5km/h
